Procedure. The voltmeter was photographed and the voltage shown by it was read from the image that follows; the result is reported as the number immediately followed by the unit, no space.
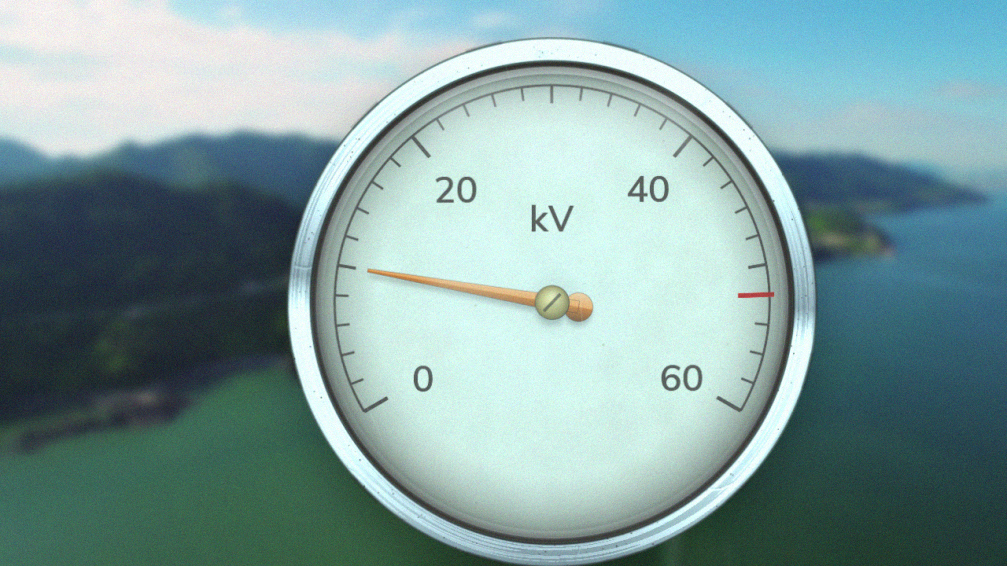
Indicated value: 10kV
